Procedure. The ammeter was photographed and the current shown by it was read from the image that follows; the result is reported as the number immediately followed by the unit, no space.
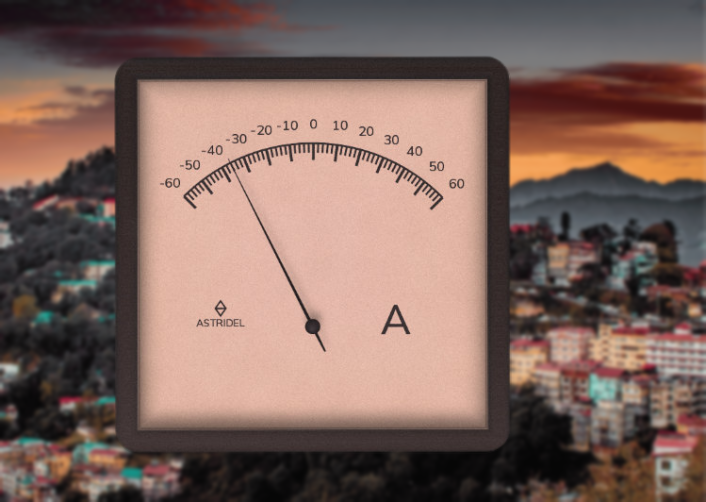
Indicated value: -36A
